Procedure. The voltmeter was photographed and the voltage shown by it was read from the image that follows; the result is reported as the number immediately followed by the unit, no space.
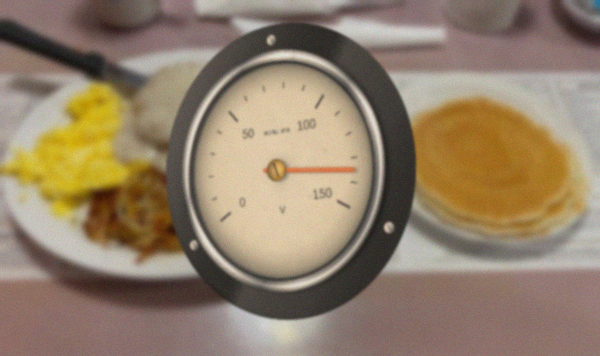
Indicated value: 135V
